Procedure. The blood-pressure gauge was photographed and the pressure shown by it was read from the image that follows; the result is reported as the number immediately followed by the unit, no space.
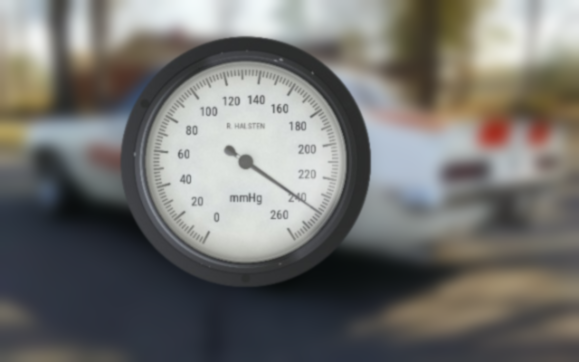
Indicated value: 240mmHg
